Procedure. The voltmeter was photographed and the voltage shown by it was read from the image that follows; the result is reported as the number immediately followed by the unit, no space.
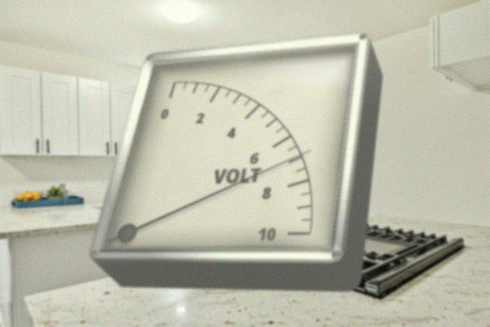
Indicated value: 7V
